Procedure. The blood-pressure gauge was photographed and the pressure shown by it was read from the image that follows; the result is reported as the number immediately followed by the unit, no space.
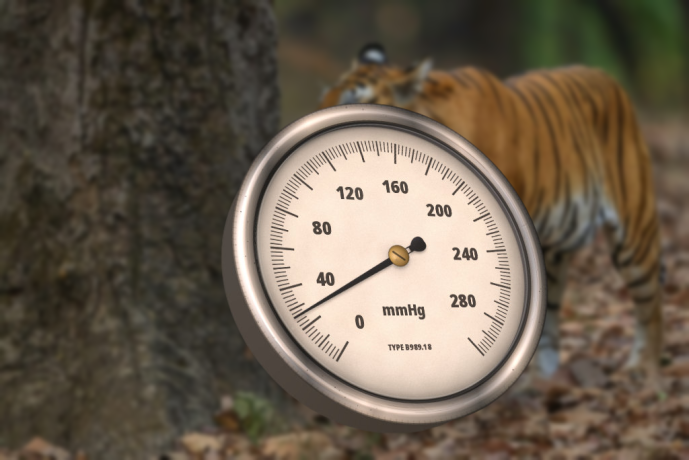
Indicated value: 26mmHg
